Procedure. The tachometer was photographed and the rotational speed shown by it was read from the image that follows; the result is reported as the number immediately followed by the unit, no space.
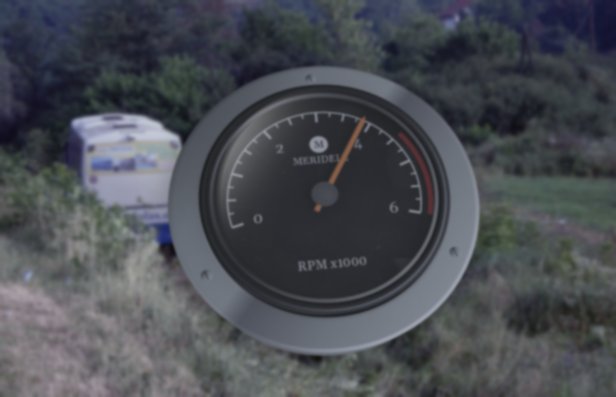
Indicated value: 3875rpm
